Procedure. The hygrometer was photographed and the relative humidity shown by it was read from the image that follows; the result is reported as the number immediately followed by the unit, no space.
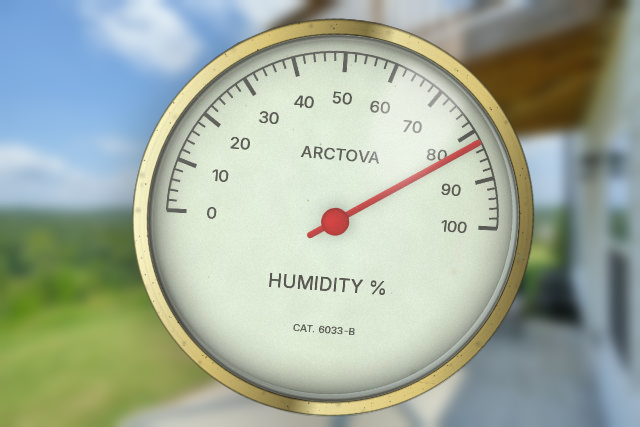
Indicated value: 82%
